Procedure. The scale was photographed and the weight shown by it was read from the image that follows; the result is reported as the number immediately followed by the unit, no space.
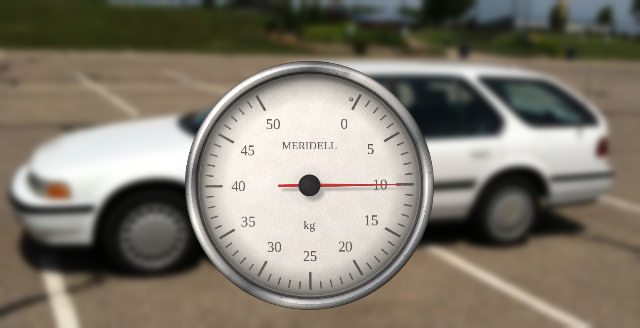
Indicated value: 10kg
